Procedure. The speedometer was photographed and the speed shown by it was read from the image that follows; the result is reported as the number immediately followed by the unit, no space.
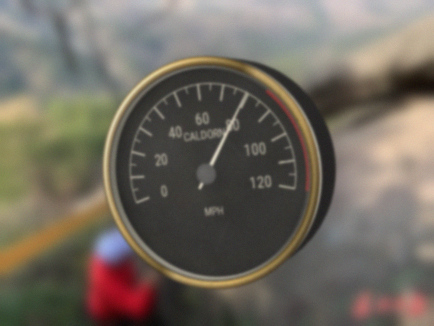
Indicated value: 80mph
